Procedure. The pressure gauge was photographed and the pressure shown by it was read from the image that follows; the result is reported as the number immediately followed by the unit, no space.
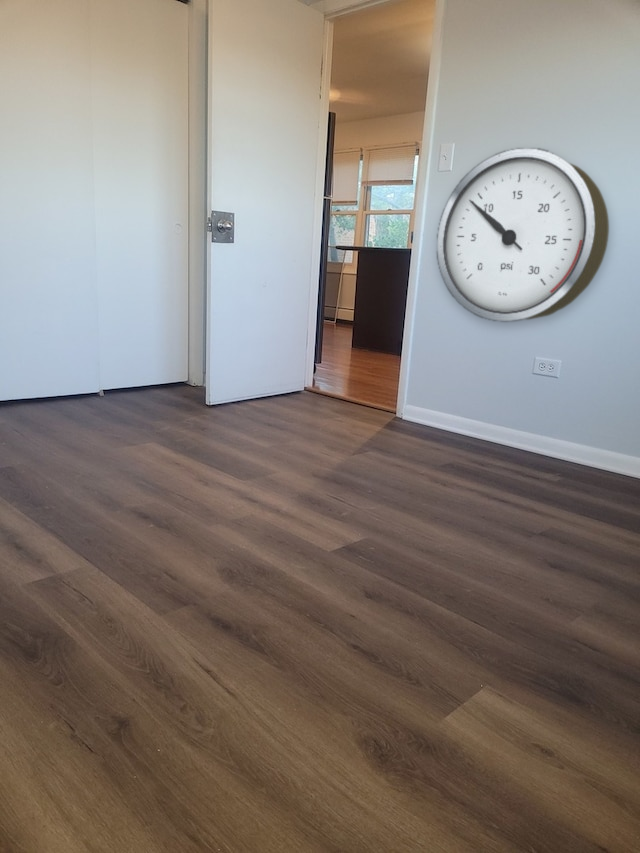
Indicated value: 9psi
